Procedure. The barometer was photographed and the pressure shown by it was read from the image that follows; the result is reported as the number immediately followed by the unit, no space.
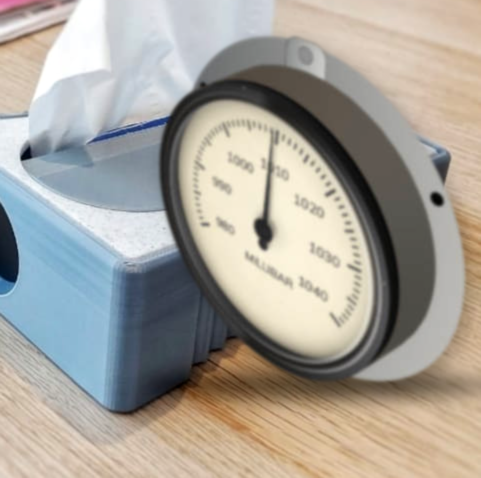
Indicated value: 1010mbar
